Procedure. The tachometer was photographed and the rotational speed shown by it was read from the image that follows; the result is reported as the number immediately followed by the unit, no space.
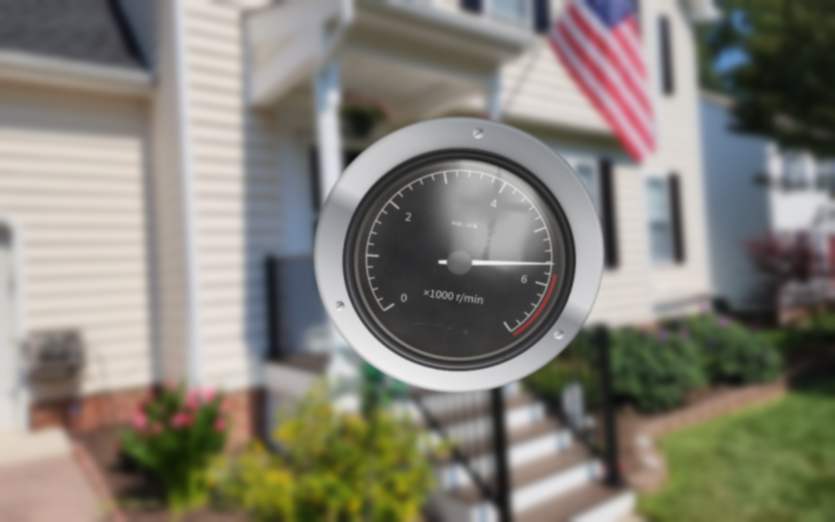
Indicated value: 5600rpm
